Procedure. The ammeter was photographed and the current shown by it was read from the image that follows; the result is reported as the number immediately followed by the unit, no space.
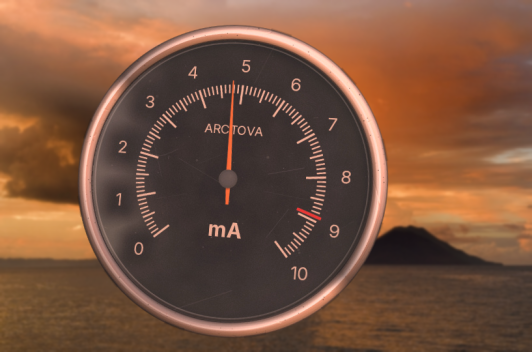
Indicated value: 4.8mA
